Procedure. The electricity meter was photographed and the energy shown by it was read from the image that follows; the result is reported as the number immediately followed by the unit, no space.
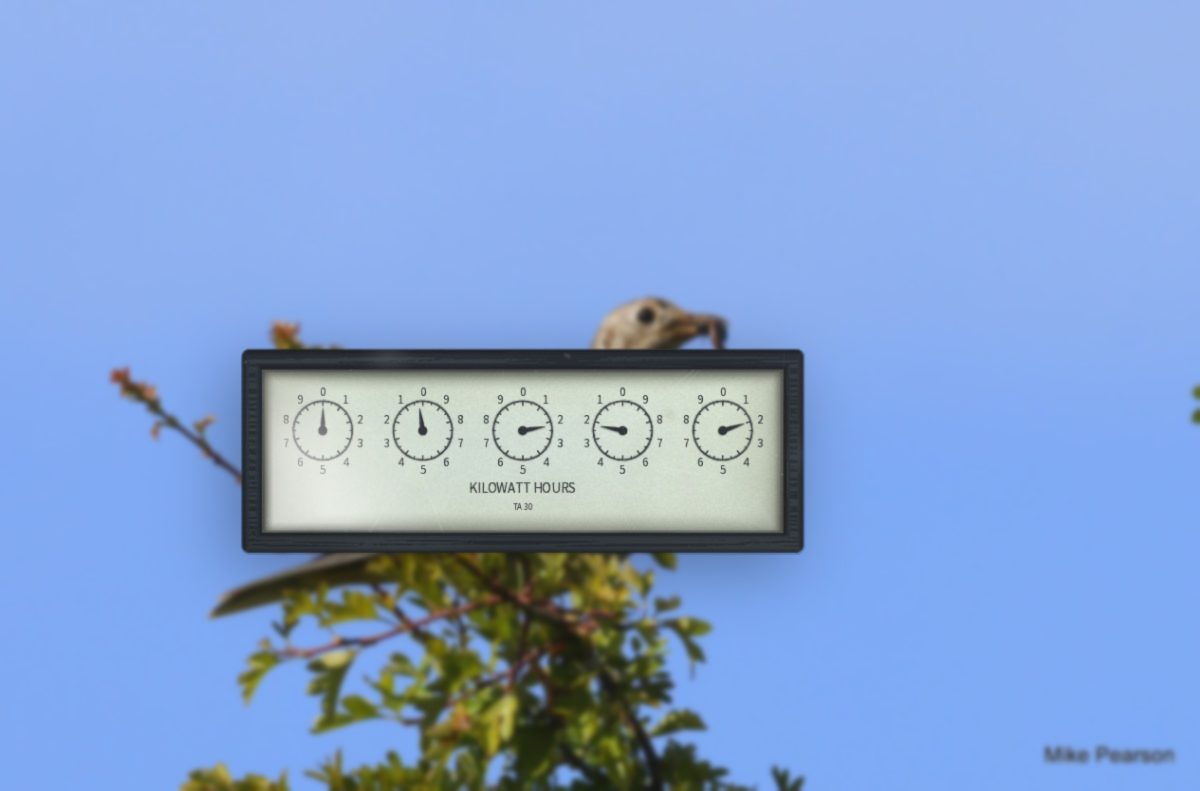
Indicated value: 222kWh
